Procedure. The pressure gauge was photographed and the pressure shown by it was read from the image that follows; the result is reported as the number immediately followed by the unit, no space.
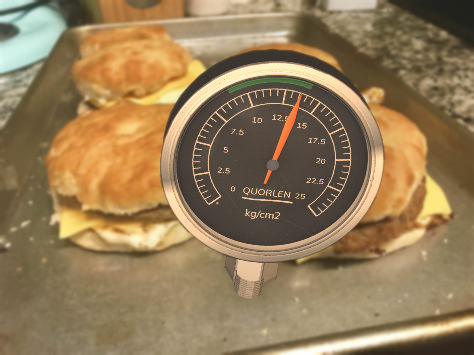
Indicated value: 13.5kg/cm²
